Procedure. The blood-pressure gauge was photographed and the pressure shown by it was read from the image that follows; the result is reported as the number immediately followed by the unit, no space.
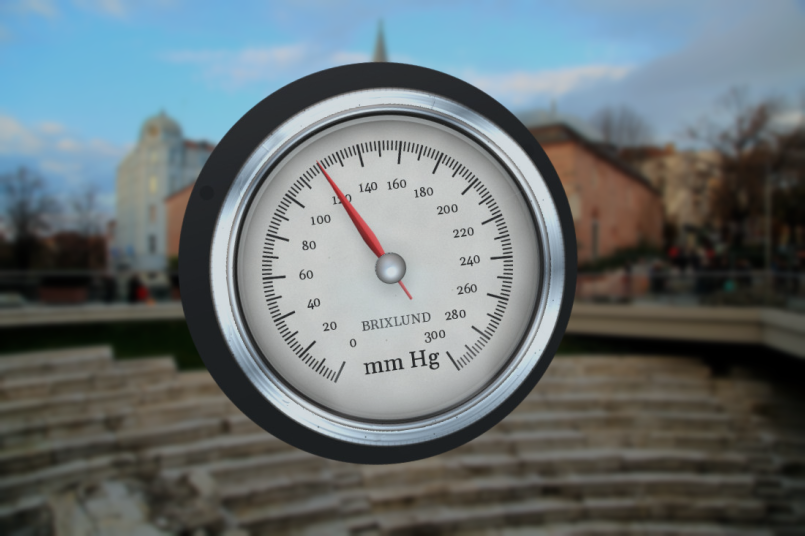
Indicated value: 120mmHg
